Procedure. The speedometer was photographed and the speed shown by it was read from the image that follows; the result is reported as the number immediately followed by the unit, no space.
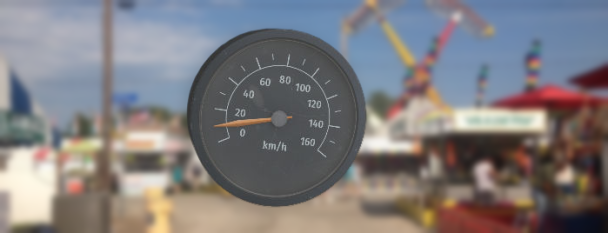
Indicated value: 10km/h
